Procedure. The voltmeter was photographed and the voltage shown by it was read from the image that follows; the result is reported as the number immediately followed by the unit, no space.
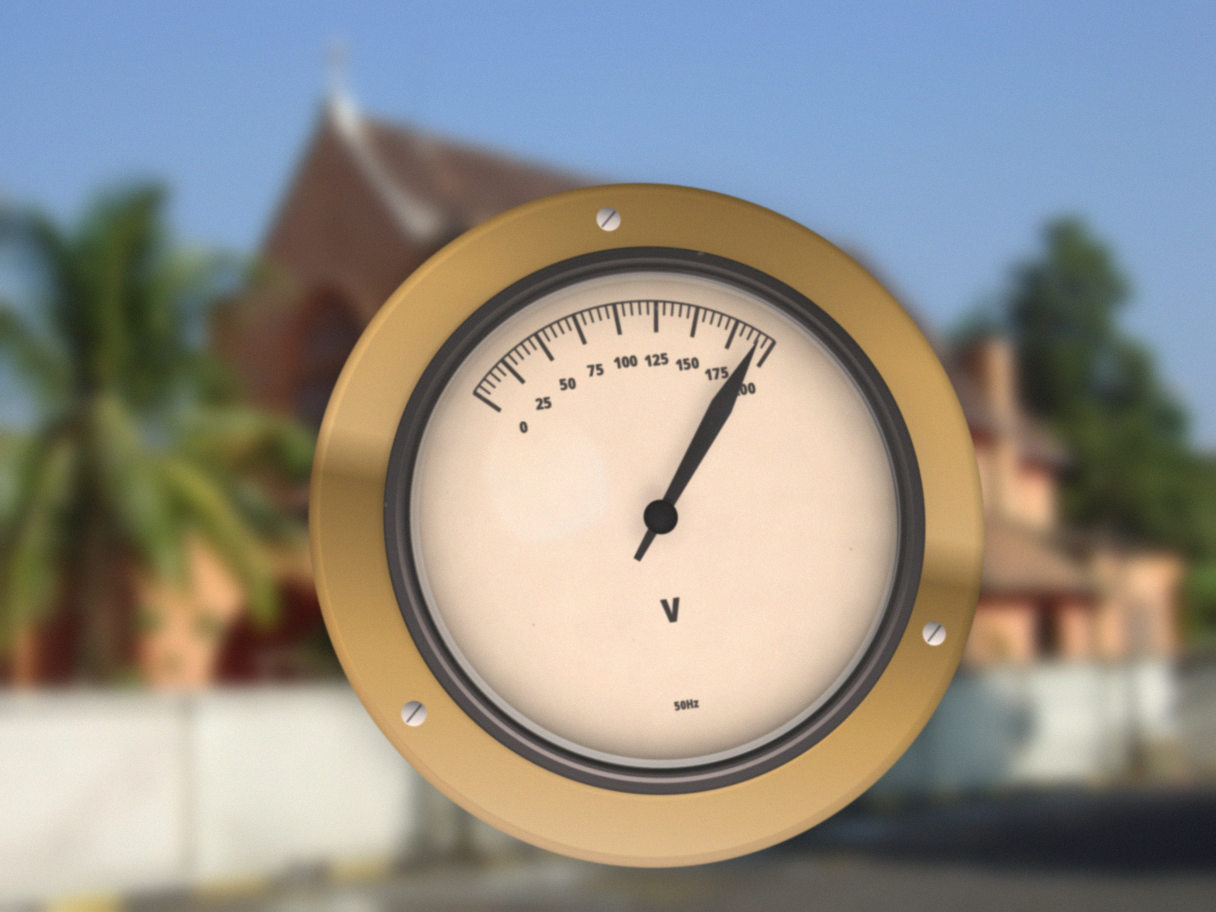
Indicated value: 190V
